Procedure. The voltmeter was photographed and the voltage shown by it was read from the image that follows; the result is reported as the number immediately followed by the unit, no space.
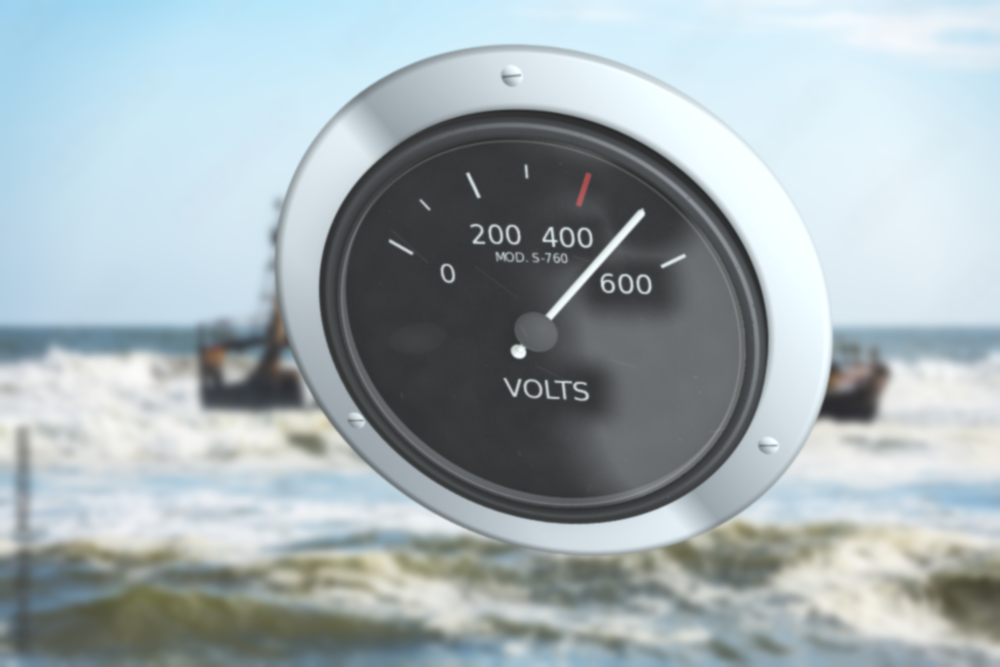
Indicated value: 500V
